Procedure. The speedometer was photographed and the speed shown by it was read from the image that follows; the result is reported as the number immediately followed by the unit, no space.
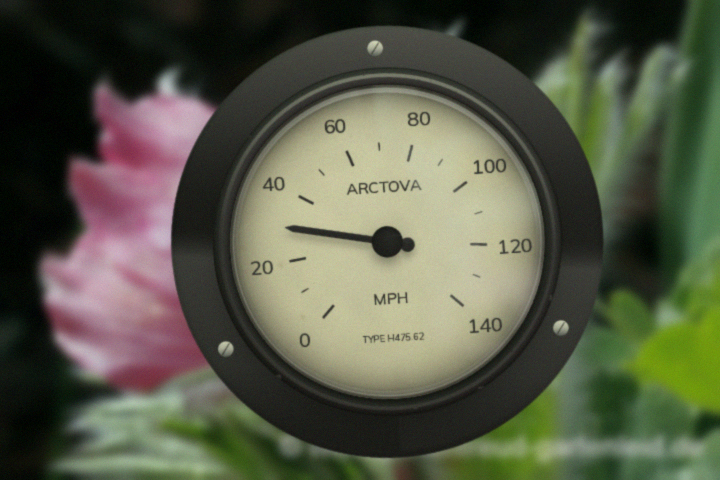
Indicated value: 30mph
